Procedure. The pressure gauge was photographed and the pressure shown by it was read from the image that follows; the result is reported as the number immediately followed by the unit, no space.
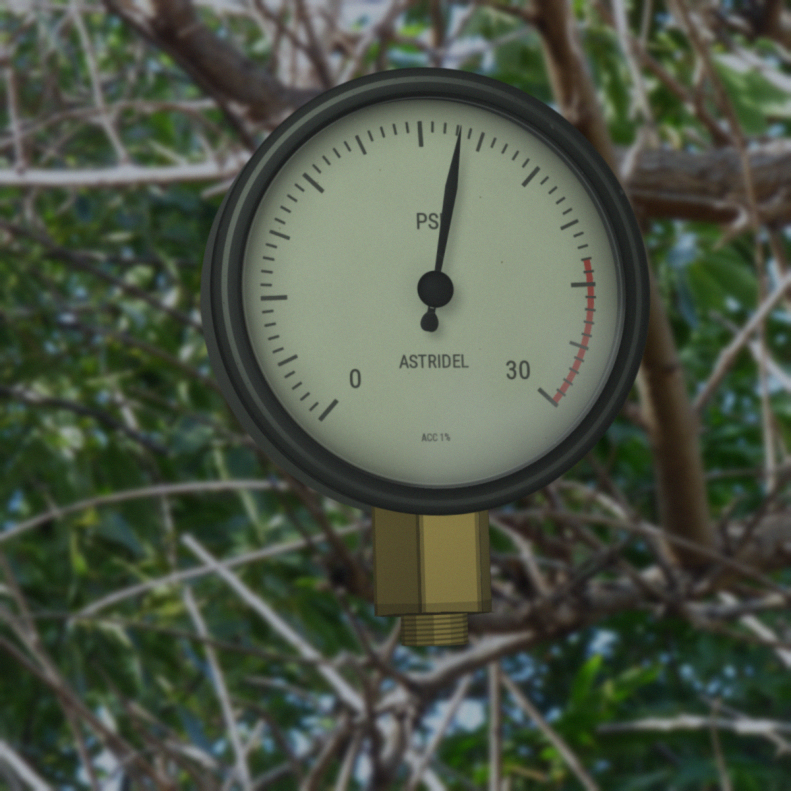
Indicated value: 16.5psi
